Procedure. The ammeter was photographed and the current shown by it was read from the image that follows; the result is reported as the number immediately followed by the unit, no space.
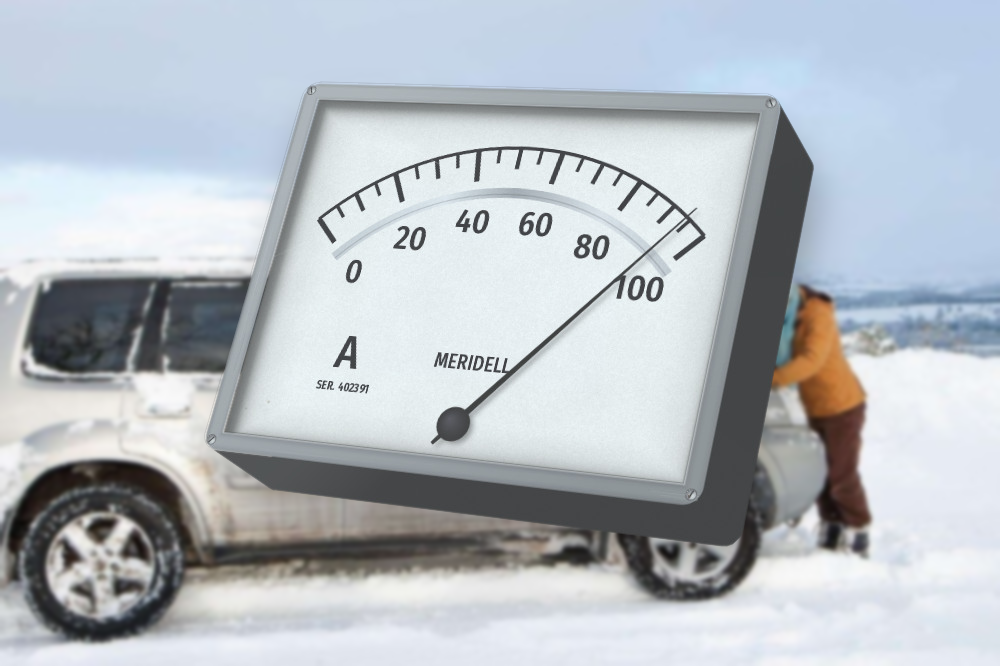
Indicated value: 95A
